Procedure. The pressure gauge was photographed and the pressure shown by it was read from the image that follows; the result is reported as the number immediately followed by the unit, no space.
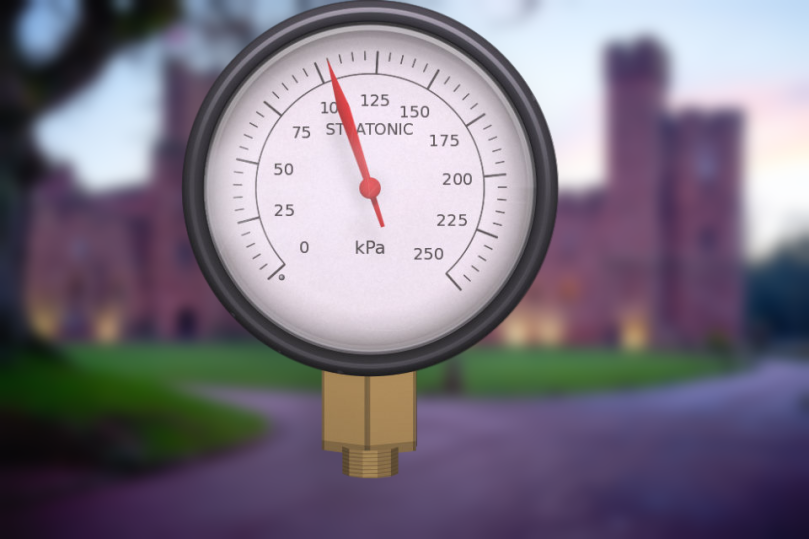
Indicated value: 105kPa
